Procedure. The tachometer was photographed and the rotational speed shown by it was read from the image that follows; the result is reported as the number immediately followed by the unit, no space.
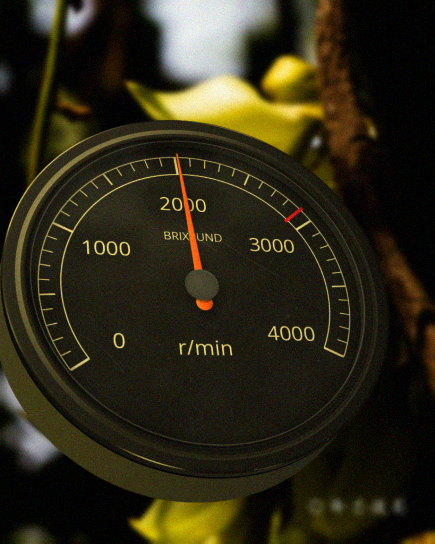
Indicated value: 2000rpm
